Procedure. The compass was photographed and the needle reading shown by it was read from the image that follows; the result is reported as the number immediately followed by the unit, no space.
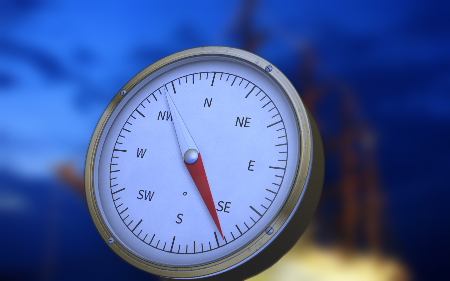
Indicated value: 145°
